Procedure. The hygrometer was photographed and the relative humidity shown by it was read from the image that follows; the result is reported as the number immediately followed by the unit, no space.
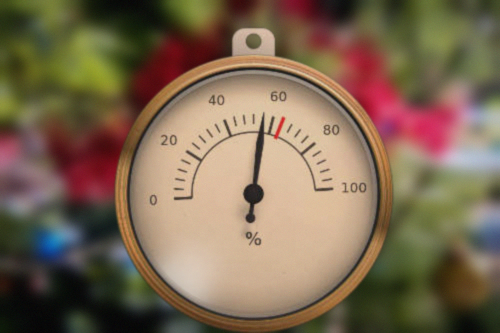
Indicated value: 56%
